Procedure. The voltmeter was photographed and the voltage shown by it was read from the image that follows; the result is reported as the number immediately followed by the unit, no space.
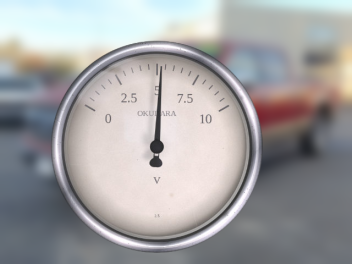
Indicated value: 5.25V
